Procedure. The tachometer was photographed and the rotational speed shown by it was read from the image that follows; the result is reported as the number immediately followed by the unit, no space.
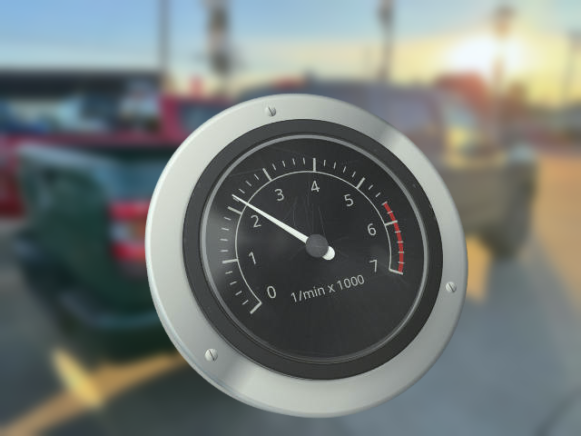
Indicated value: 2200rpm
